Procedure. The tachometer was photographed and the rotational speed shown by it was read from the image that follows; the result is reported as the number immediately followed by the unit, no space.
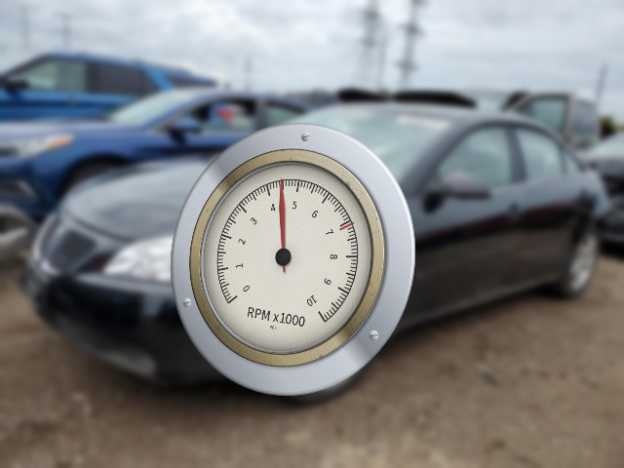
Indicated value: 4500rpm
